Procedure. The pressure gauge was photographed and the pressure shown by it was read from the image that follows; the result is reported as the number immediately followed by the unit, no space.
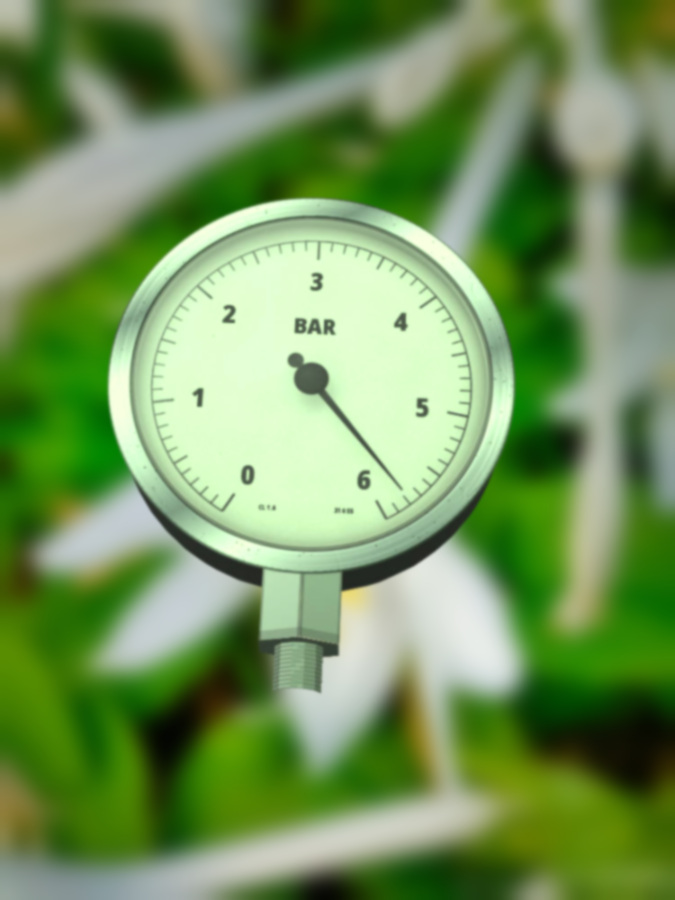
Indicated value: 5.8bar
